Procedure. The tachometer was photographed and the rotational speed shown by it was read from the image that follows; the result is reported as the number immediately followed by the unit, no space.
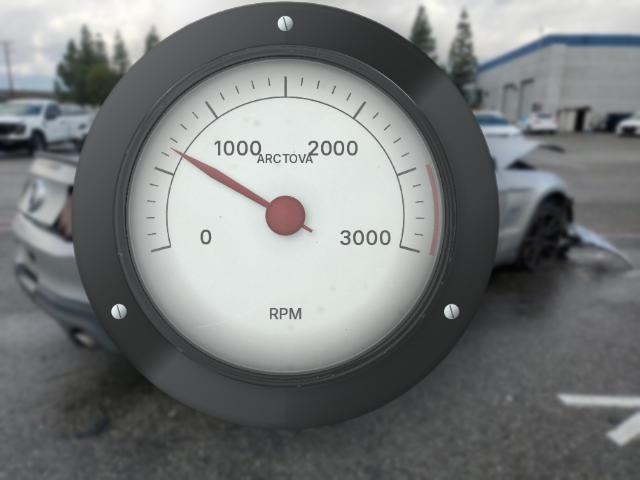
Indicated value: 650rpm
